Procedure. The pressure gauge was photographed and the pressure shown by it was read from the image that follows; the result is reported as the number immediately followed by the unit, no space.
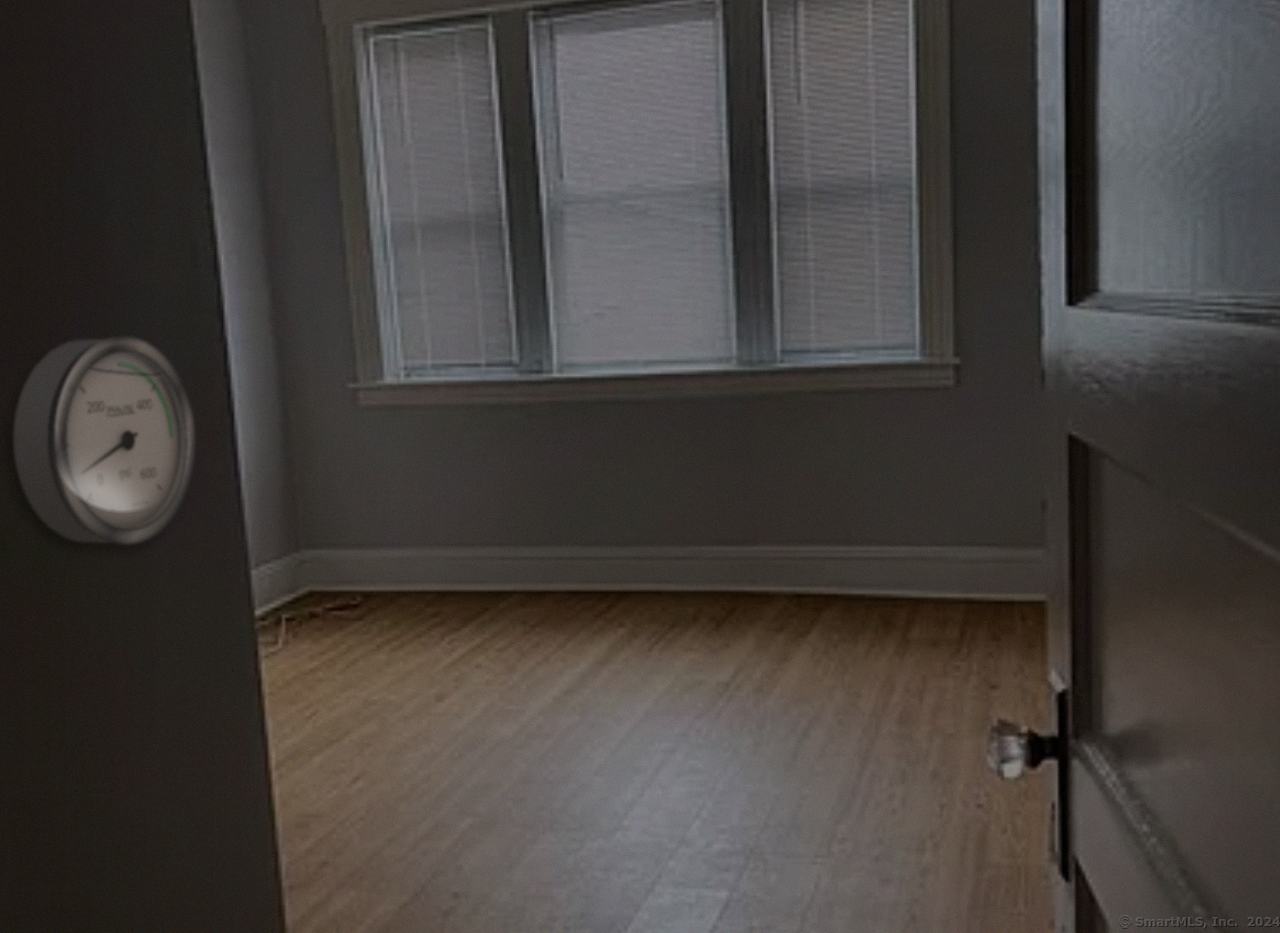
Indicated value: 50psi
